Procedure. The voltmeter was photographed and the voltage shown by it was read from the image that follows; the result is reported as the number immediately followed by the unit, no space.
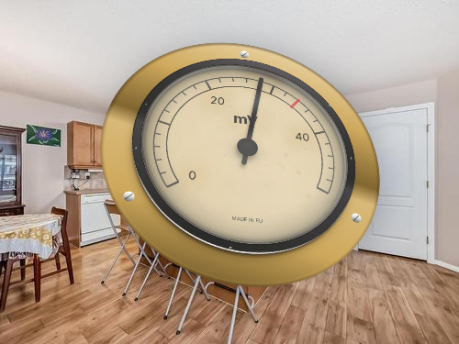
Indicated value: 28mV
